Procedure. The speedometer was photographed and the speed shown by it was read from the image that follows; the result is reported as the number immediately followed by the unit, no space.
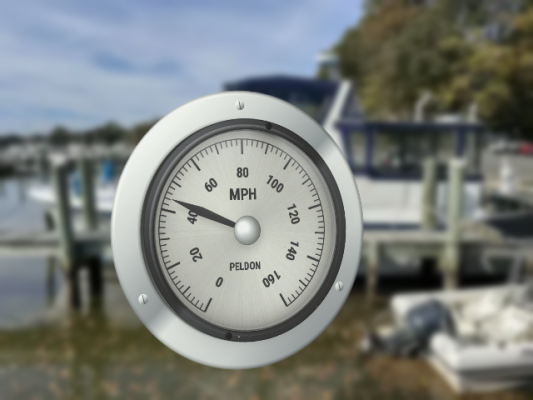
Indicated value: 44mph
